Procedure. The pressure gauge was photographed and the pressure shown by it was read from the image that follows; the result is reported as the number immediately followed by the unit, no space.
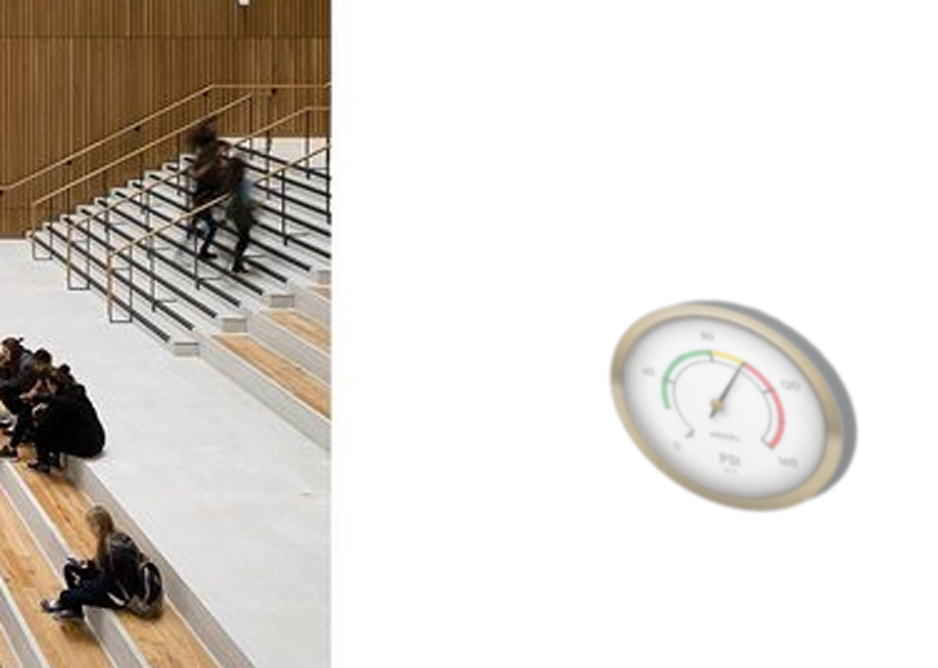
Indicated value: 100psi
